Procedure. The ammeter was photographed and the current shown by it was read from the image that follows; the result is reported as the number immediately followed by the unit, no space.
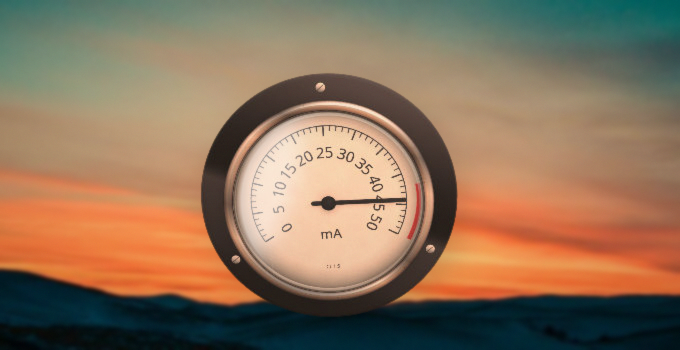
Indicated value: 44mA
